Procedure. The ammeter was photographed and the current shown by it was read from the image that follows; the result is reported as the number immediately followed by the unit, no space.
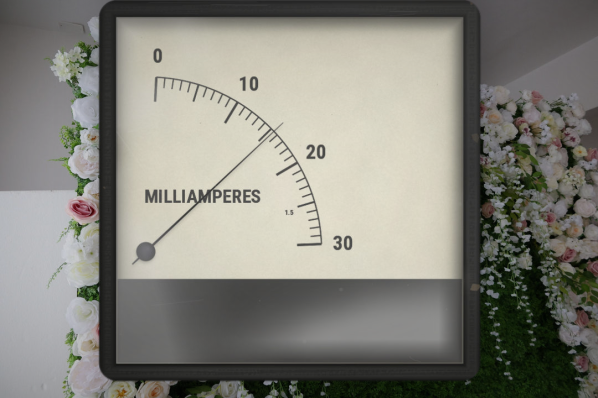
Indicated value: 15.5mA
